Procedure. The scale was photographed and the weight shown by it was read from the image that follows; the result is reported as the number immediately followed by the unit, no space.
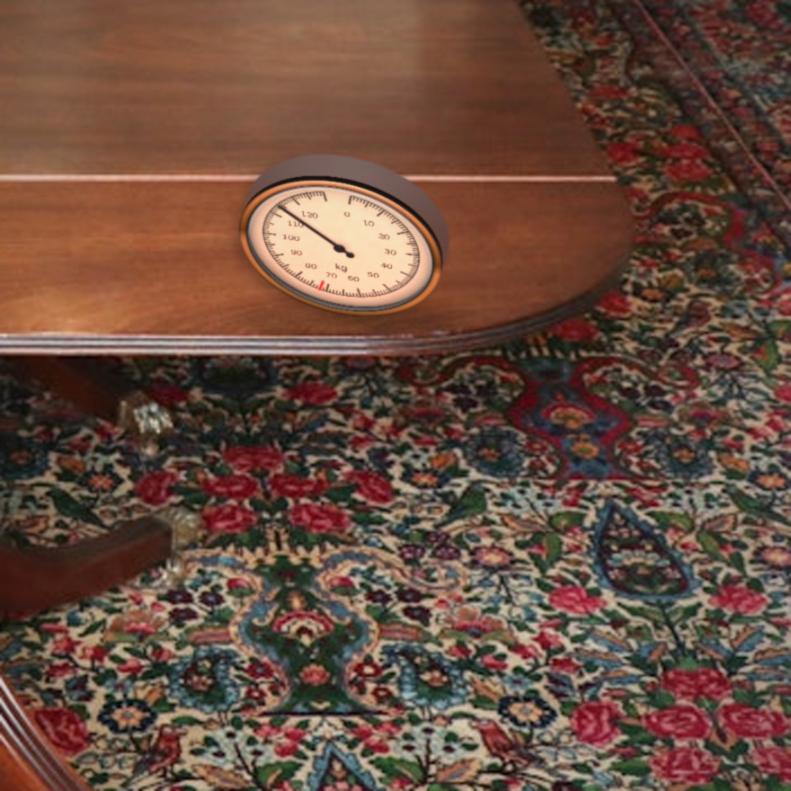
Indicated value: 115kg
